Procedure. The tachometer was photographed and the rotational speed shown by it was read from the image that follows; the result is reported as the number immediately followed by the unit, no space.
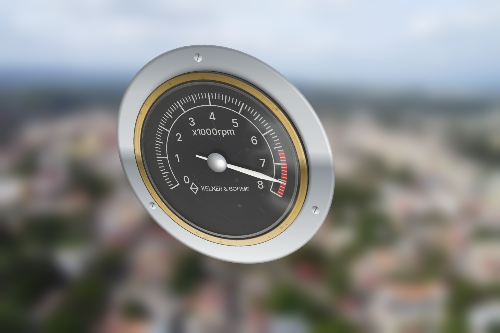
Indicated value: 7500rpm
